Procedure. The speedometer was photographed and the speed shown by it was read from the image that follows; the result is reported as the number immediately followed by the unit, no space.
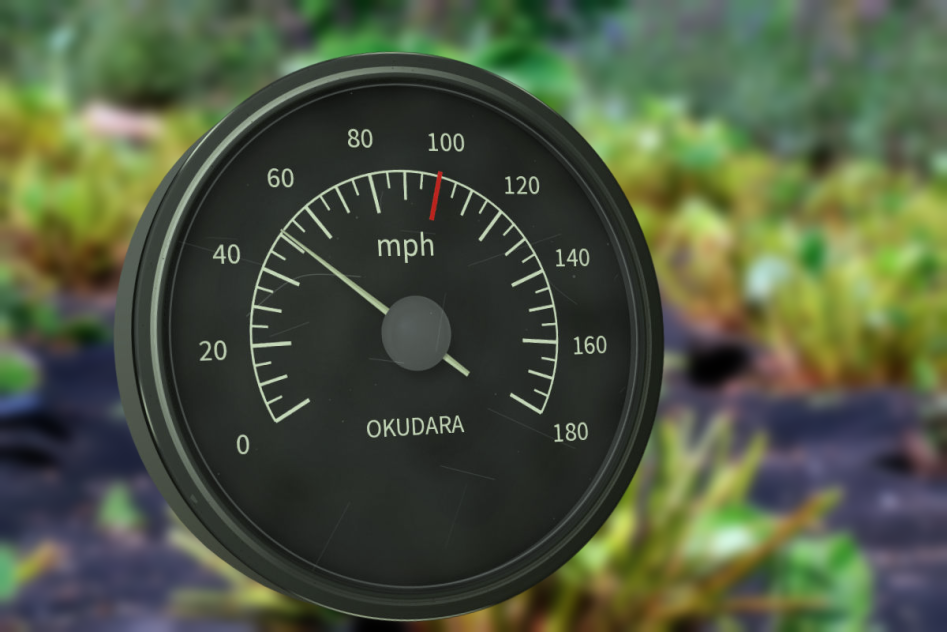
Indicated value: 50mph
